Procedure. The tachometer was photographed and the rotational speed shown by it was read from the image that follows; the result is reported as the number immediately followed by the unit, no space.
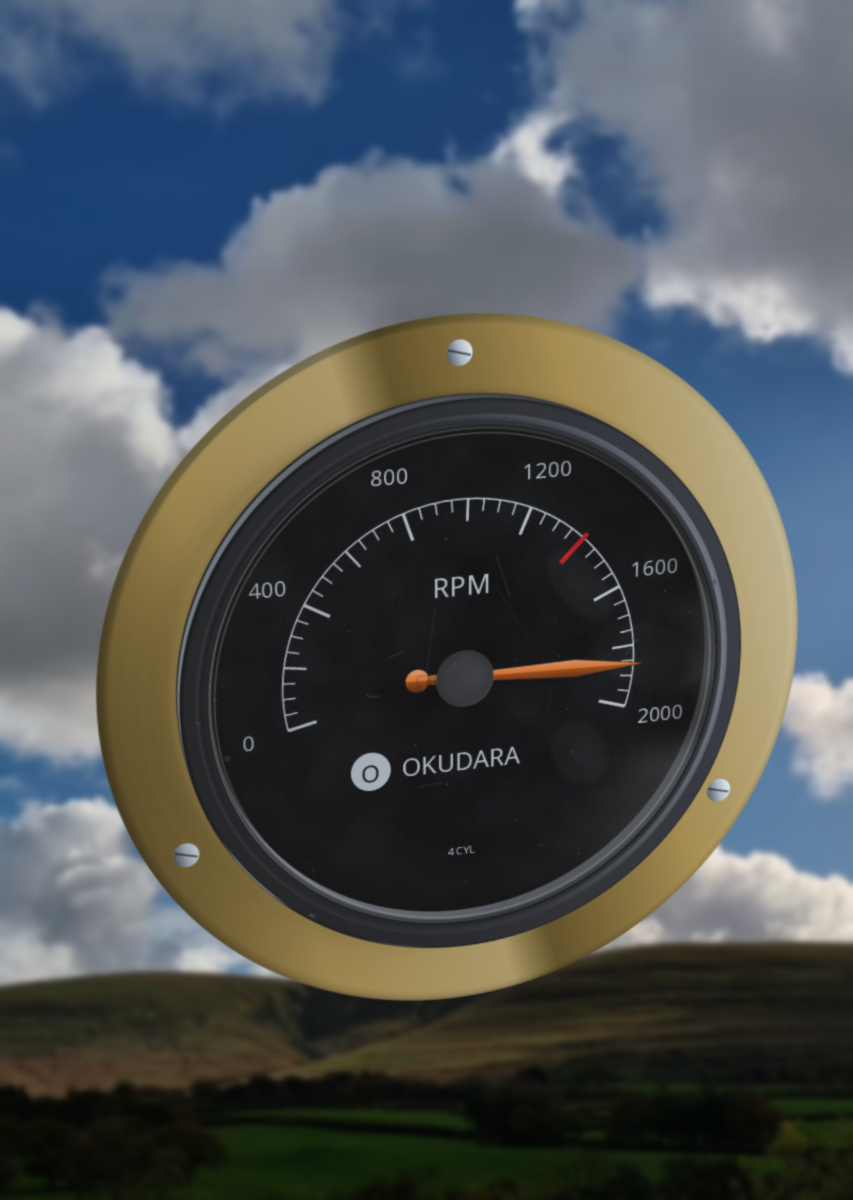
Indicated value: 1850rpm
